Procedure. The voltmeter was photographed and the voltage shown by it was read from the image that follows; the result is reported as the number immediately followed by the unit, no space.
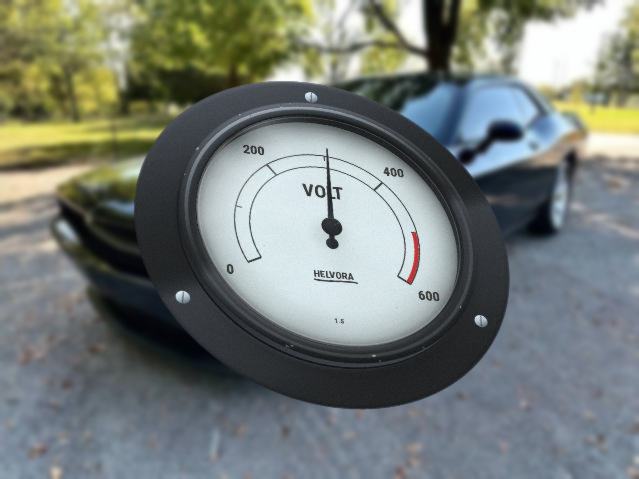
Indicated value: 300V
